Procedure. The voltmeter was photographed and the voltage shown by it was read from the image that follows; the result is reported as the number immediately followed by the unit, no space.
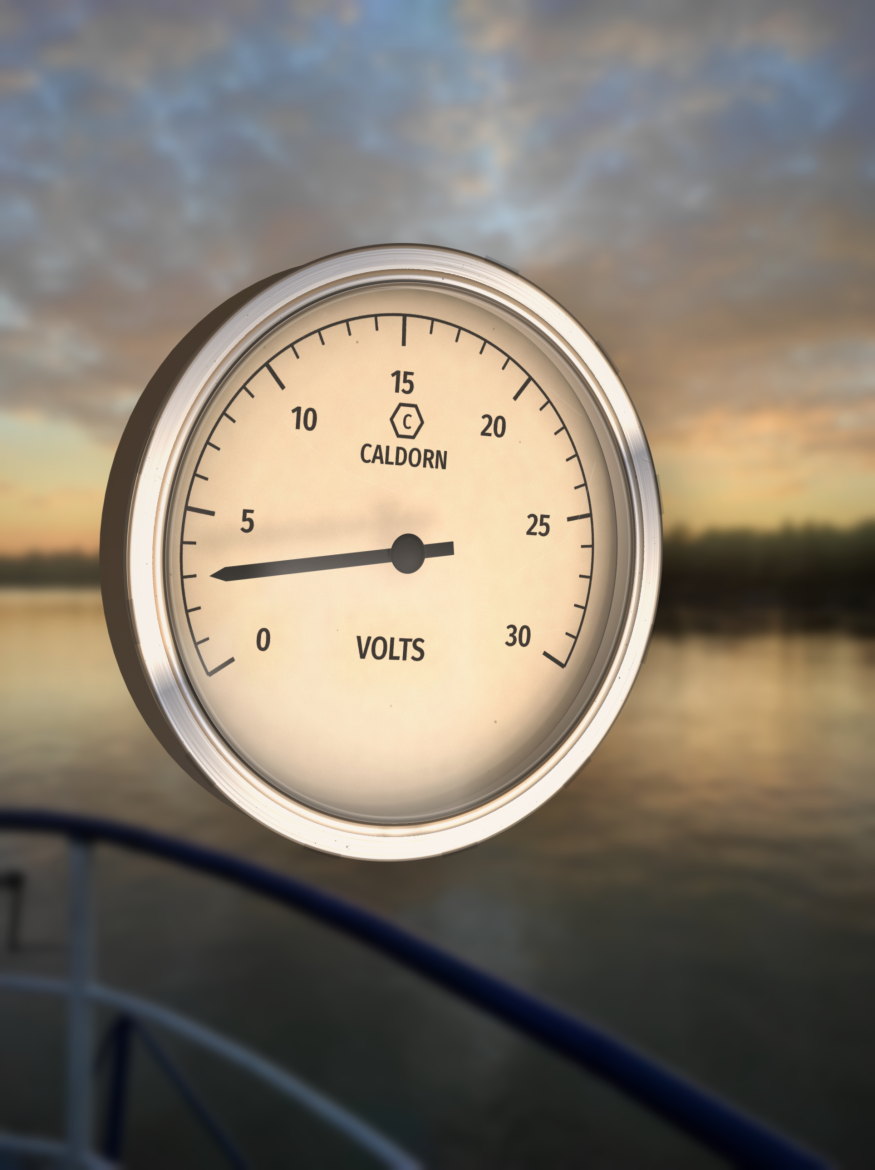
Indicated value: 3V
